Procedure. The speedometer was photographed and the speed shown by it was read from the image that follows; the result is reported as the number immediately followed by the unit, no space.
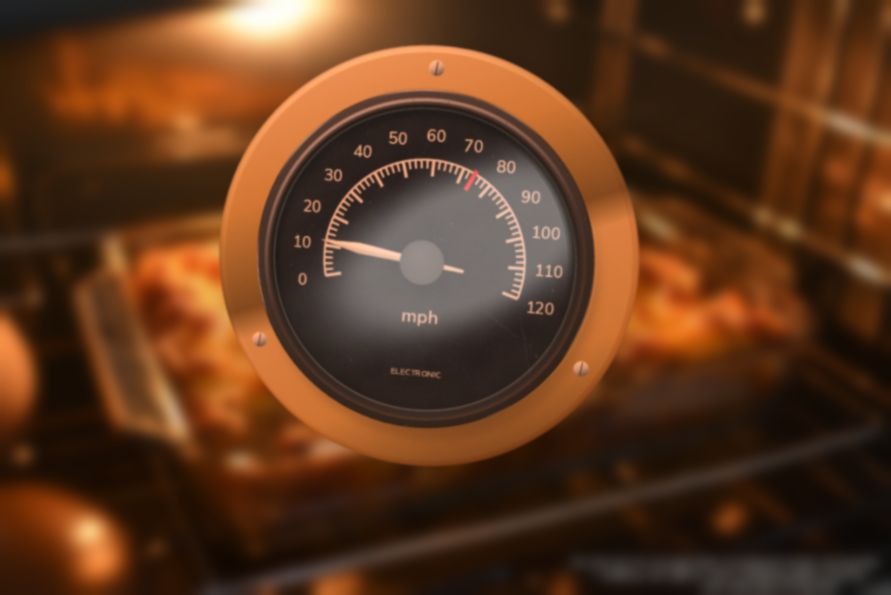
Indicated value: 12mph
